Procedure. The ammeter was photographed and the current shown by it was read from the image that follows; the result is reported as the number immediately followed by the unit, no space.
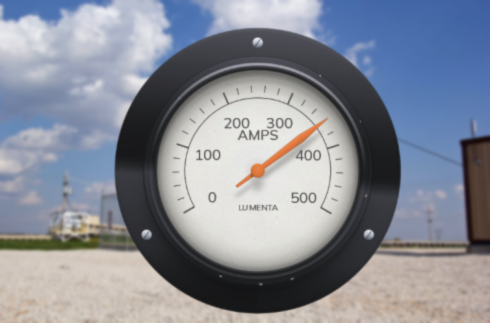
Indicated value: 360A
